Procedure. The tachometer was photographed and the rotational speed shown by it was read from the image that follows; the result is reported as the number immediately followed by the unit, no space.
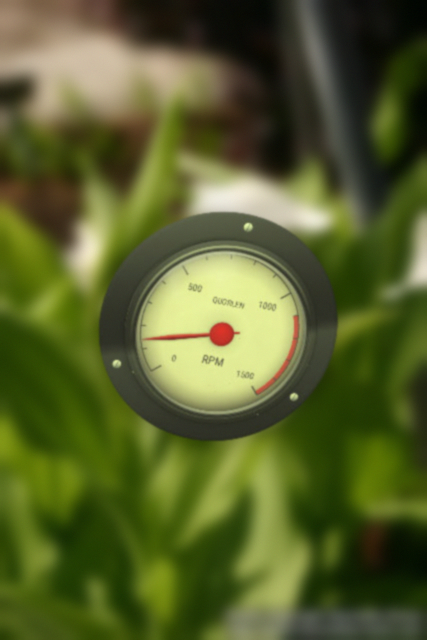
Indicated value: 150rpm
